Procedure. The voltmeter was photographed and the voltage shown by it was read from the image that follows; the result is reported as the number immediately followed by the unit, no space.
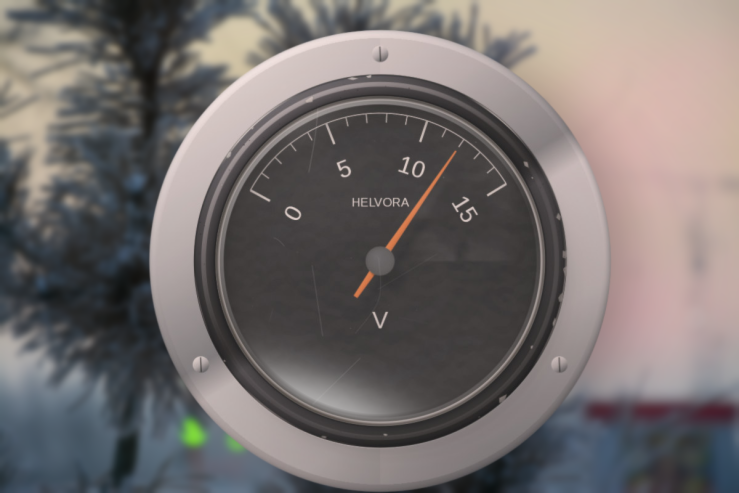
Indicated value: 12V
